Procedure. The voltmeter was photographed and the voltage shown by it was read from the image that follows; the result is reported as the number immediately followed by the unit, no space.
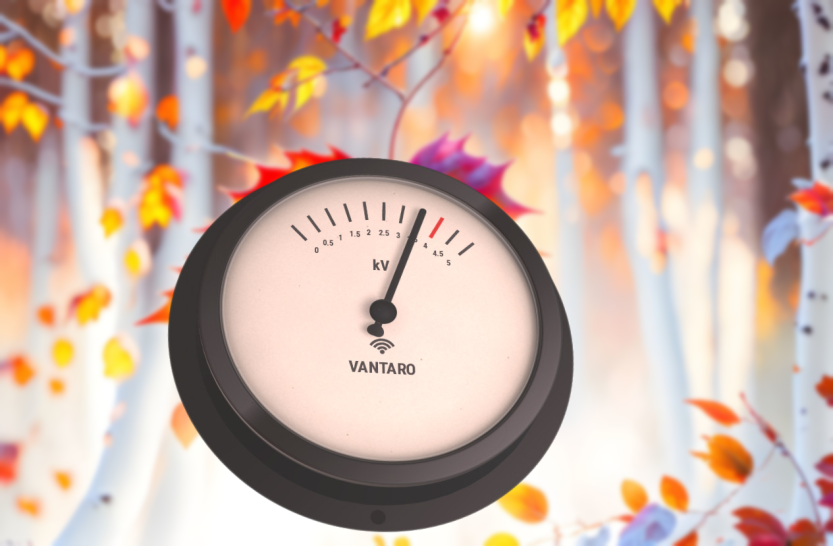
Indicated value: 3.5kV
